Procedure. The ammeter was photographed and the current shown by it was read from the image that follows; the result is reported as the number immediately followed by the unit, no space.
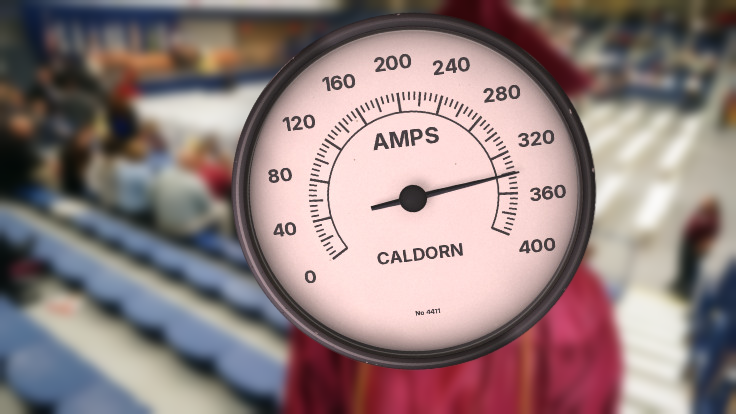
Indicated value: 340A
